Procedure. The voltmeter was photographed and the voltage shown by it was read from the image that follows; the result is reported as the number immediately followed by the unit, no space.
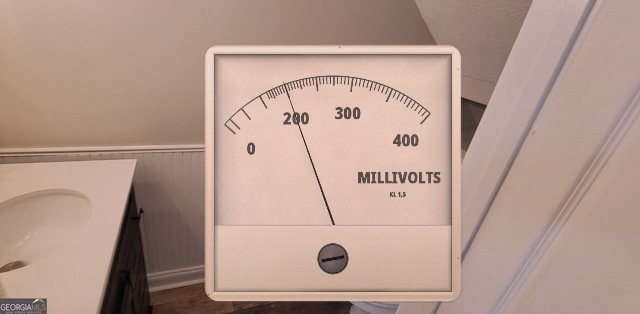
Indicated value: 200mV
